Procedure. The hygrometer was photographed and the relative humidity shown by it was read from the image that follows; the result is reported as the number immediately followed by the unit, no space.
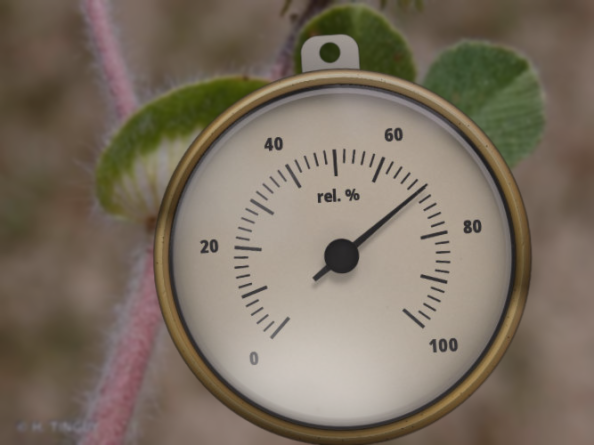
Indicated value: 70%
